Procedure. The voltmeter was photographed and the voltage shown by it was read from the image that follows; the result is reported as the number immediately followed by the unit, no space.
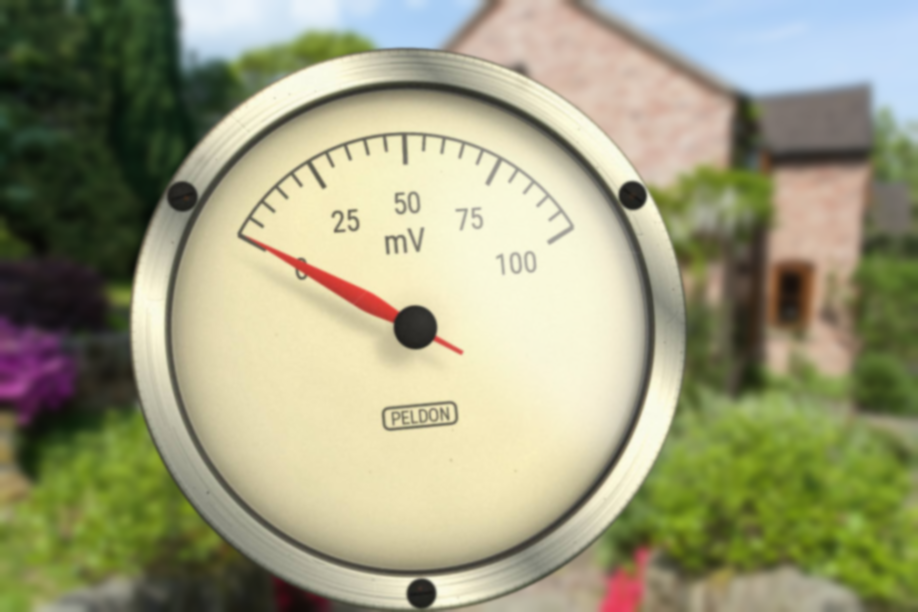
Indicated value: 0mV
